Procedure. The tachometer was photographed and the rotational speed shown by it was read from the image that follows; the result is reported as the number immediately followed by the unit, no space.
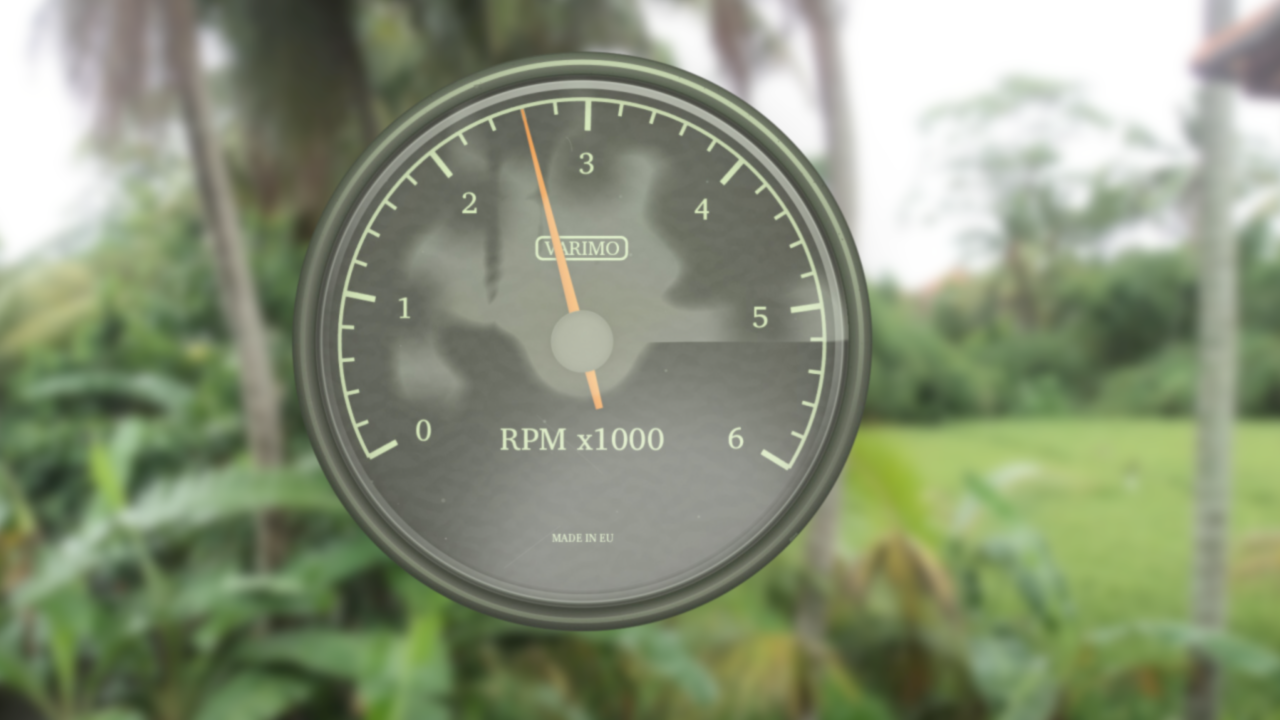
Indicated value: 2600rpm
